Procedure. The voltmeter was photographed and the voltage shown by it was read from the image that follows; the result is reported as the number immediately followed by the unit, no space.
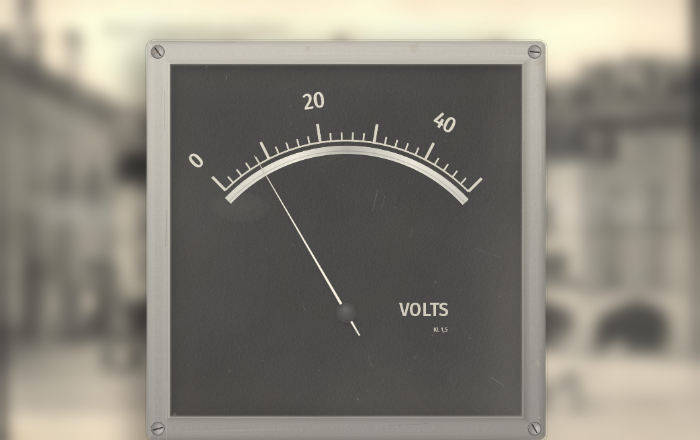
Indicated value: 8V
